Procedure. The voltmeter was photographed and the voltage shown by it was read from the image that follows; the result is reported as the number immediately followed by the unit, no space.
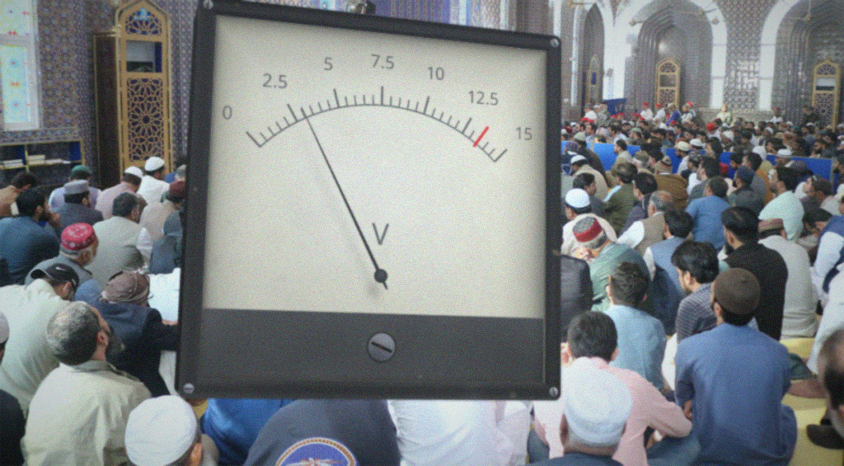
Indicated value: 3V
